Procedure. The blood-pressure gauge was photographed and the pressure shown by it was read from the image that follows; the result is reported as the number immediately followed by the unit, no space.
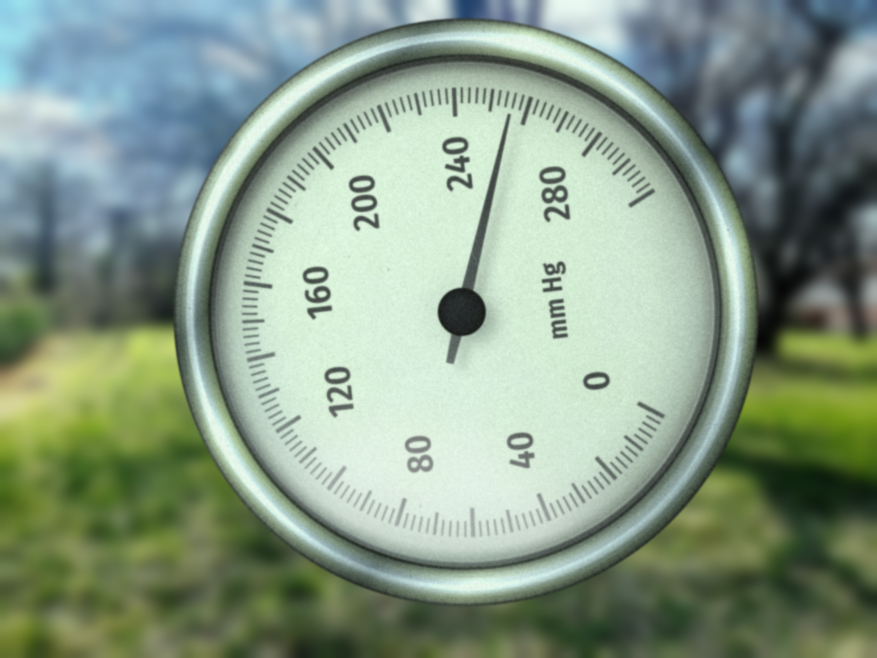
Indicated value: 256mmHg
